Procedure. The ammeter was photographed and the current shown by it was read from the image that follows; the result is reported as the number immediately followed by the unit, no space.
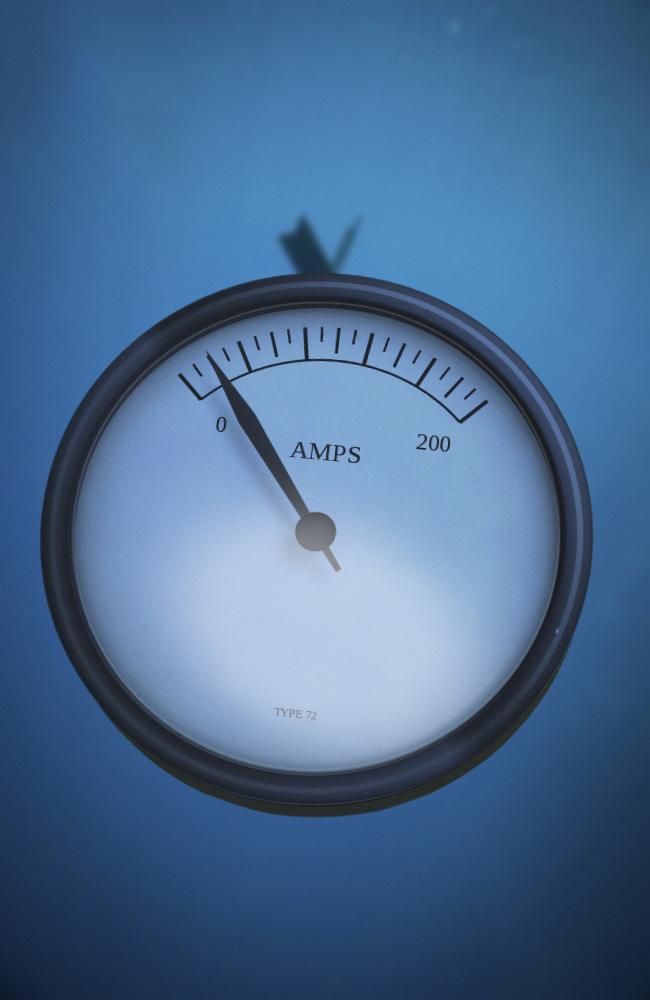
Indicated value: 20A
